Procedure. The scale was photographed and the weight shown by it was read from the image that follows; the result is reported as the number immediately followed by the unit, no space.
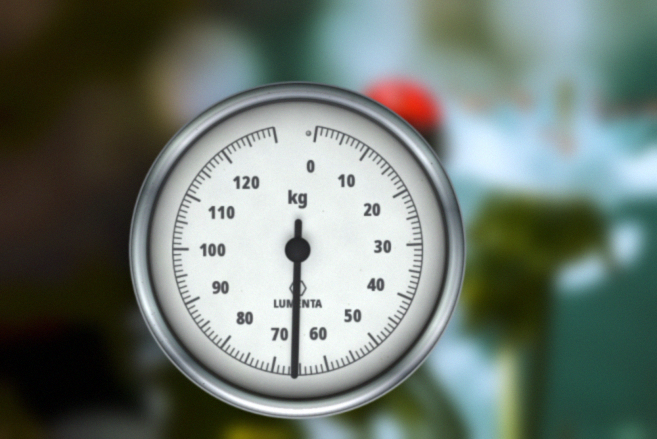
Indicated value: 66kg
